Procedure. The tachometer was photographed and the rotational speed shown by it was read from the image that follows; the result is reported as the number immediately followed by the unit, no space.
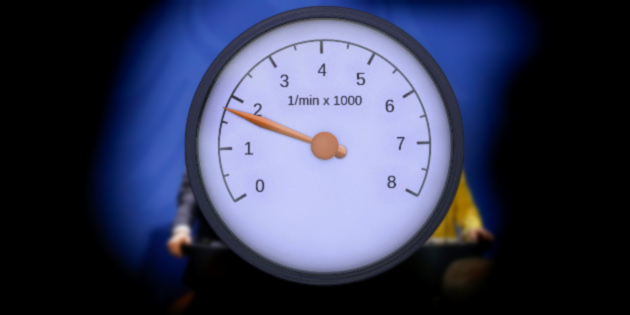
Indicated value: 1750rpm
